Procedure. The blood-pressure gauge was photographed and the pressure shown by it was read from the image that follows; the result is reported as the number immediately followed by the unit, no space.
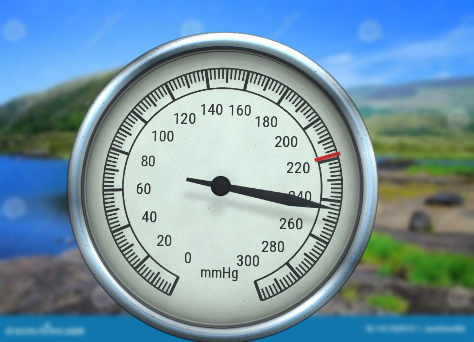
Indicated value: 244mmHg
